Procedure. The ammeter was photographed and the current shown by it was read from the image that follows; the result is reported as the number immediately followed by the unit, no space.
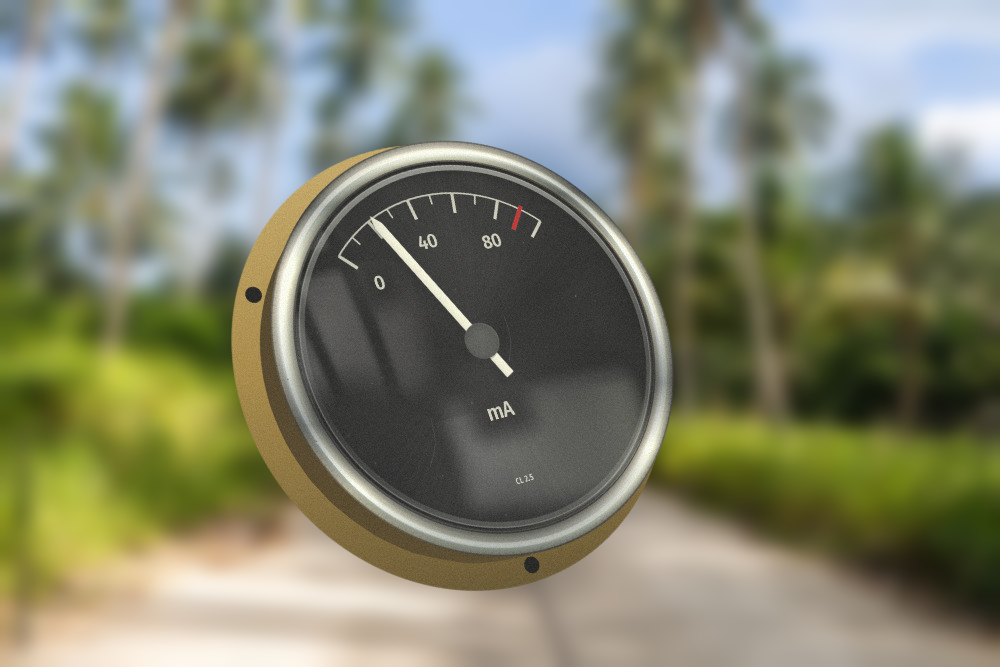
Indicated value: 20mA
